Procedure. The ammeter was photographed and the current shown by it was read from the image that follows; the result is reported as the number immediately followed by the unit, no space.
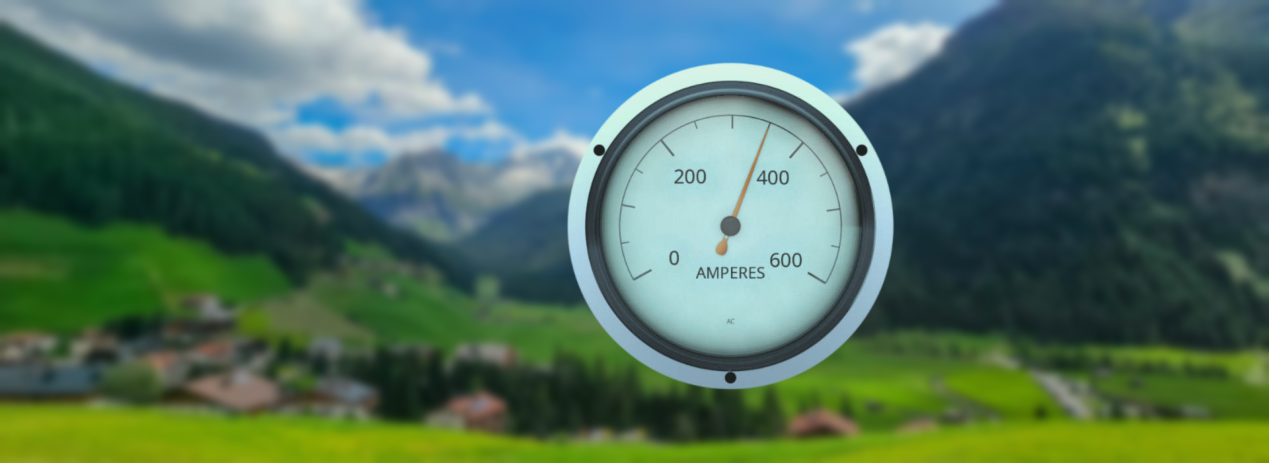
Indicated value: 350A
